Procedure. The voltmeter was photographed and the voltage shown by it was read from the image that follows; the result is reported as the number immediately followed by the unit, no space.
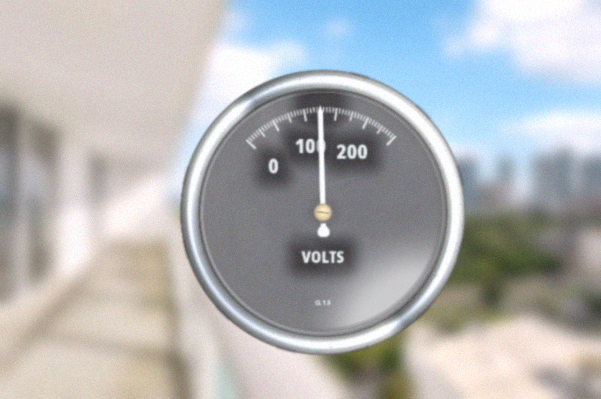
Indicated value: 125V
